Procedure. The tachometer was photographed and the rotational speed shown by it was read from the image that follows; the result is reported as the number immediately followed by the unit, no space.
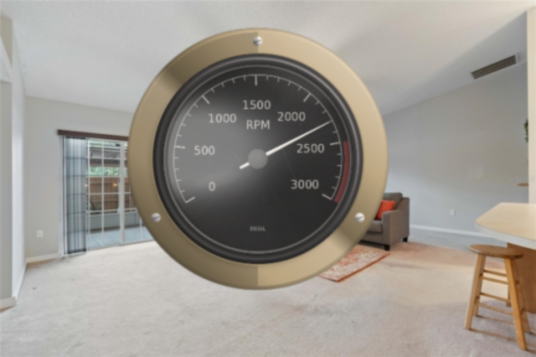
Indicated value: 2300rpm
